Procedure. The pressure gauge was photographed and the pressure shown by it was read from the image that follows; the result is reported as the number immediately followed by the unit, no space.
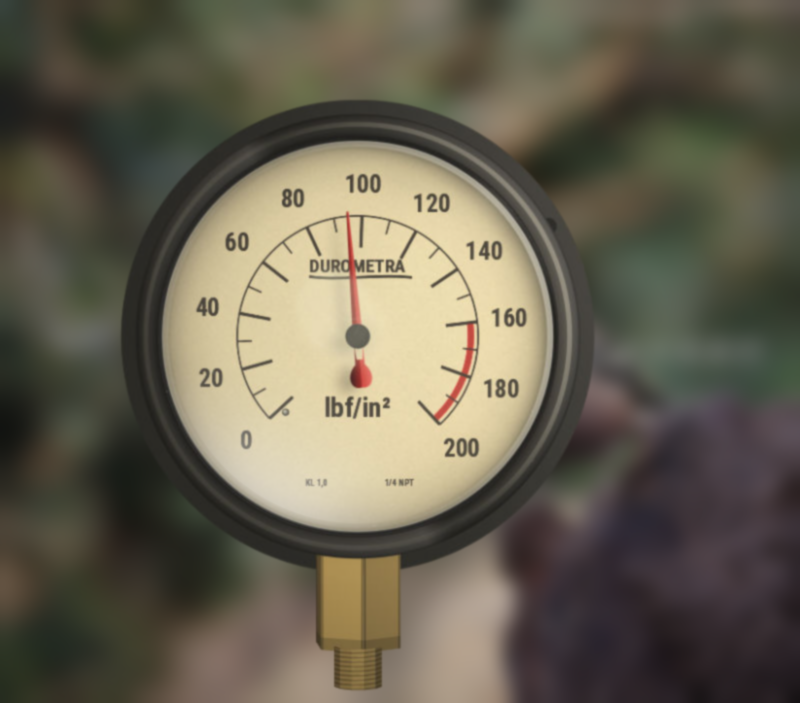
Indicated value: 95psi
